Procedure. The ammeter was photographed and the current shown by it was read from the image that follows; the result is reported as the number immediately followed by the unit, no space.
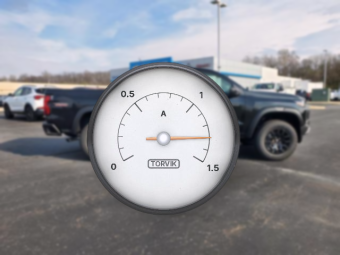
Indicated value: 1.3A
